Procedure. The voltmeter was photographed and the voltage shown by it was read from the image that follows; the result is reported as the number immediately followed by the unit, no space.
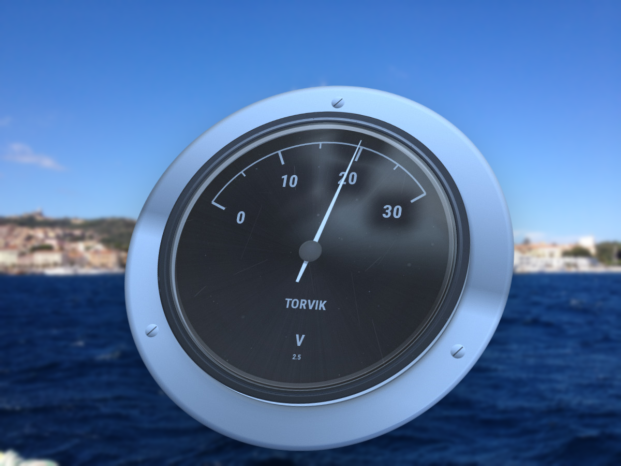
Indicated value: 20V
